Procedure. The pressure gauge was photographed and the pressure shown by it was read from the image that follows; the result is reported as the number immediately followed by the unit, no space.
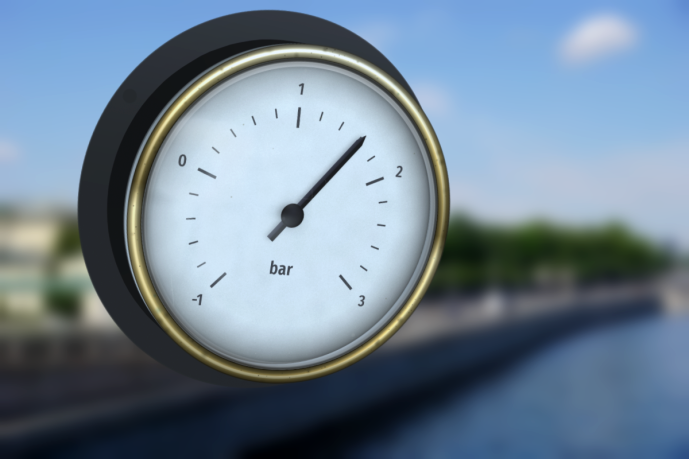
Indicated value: 1.6bar
